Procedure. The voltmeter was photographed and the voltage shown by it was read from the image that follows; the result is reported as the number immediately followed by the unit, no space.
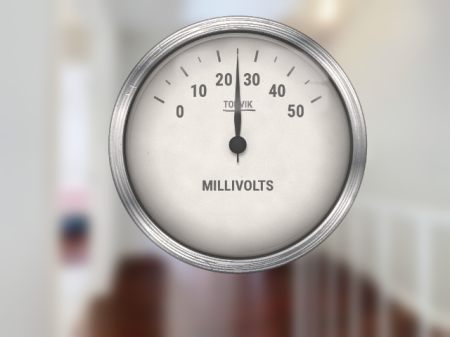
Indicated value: 25mV
